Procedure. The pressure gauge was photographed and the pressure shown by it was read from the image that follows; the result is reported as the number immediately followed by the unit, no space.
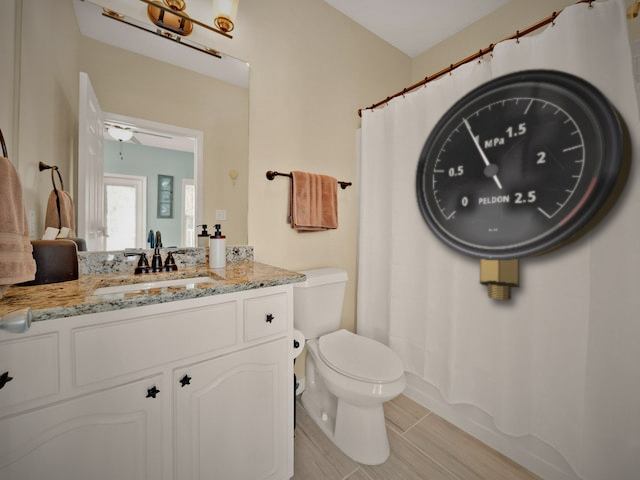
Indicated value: 1MPa
